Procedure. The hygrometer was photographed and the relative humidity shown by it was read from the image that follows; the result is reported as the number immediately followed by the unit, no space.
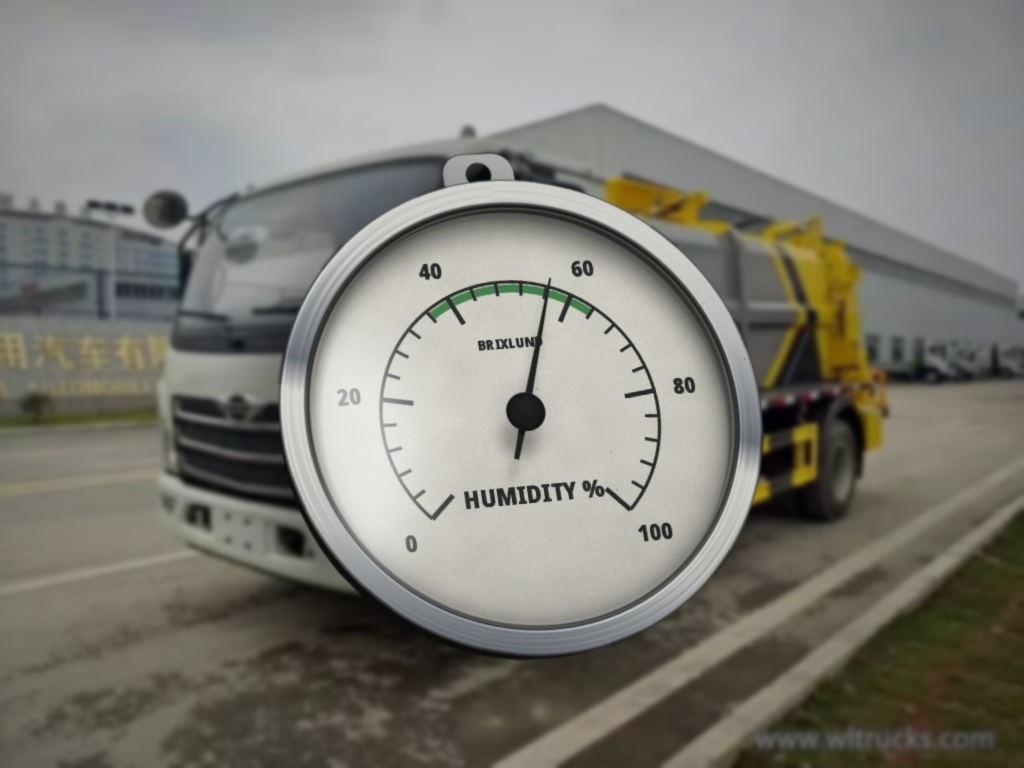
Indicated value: 56%
